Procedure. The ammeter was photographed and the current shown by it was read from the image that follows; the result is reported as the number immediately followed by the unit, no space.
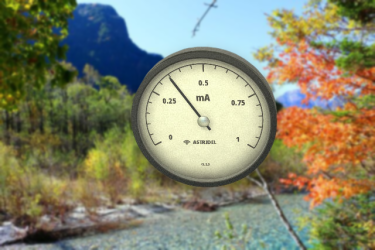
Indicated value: 0.35mA
